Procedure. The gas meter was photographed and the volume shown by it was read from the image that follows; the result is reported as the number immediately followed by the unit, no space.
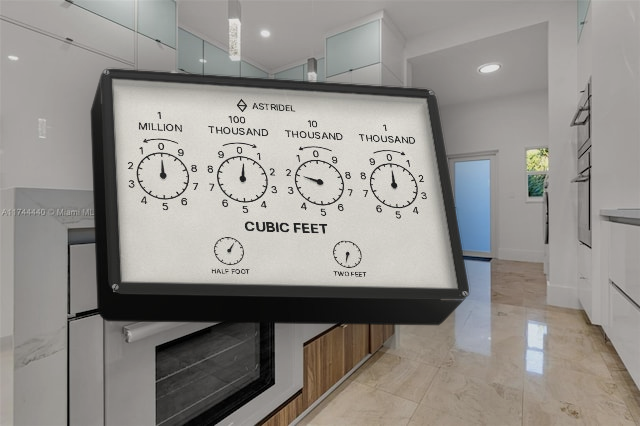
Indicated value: 2000ft³
